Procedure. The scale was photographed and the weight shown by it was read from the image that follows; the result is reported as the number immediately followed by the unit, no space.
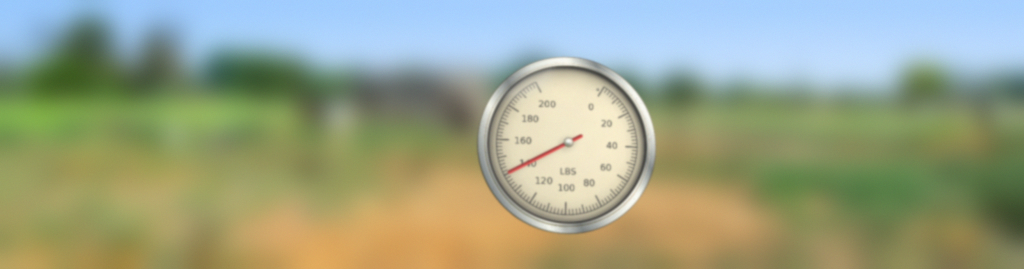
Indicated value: 140lb
